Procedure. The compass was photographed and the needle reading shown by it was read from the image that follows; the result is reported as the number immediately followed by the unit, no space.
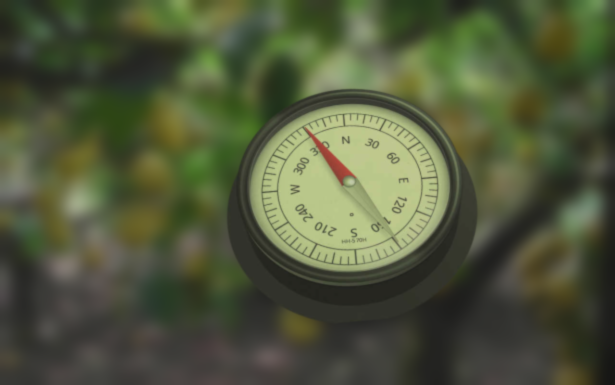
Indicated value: 330°
